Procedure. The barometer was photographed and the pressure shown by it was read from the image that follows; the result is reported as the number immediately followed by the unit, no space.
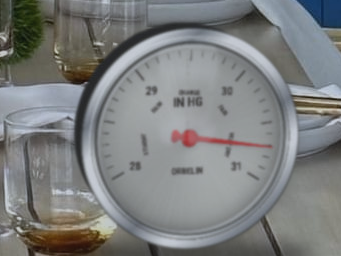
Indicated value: 30.7inHg
